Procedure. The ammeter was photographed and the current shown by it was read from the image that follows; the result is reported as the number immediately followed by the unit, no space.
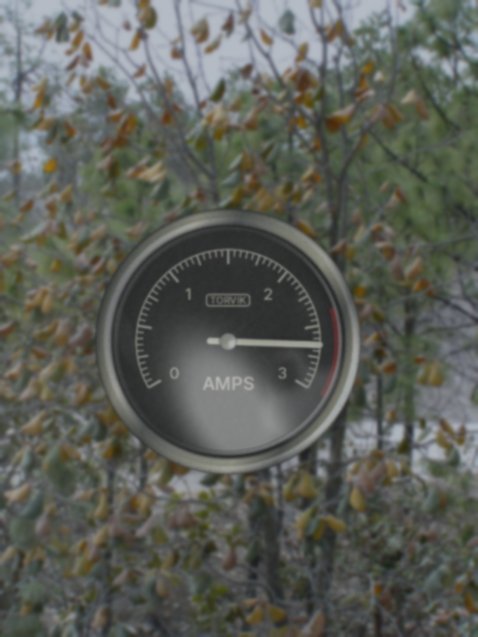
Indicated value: 2.65A
